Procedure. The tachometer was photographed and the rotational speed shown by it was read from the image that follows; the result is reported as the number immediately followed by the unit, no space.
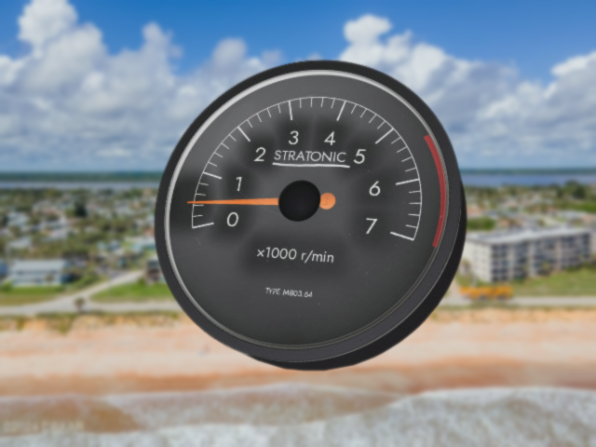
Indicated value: 400rpm
